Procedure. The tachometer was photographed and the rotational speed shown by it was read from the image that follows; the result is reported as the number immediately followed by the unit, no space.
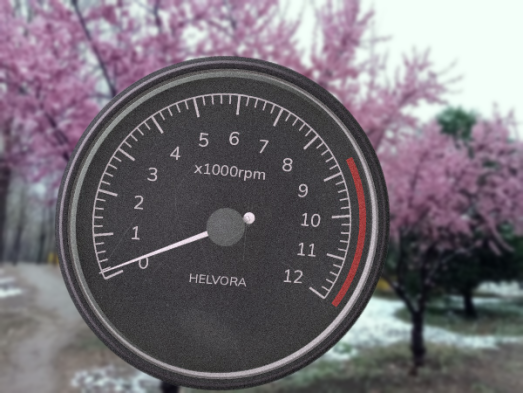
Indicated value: 200rpm
